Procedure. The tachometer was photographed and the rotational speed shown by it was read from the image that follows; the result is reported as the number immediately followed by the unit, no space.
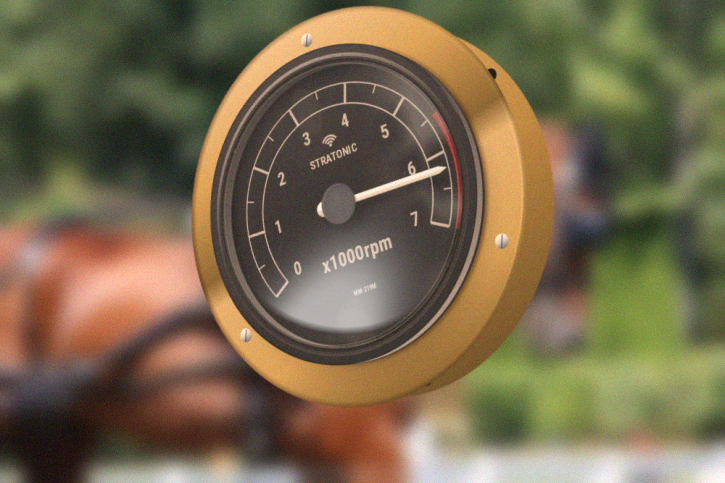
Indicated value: 6250rpm
